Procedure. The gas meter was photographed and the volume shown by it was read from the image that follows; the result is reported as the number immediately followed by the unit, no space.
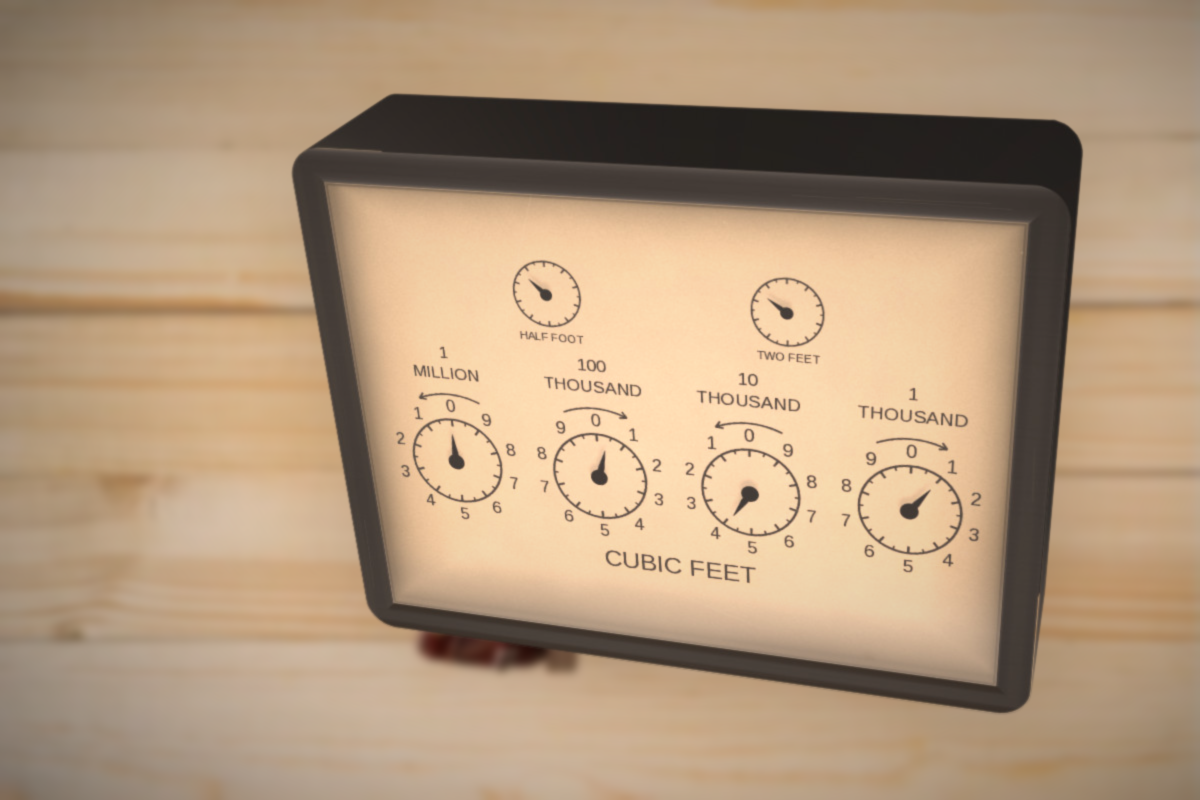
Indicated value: 4100ft³
